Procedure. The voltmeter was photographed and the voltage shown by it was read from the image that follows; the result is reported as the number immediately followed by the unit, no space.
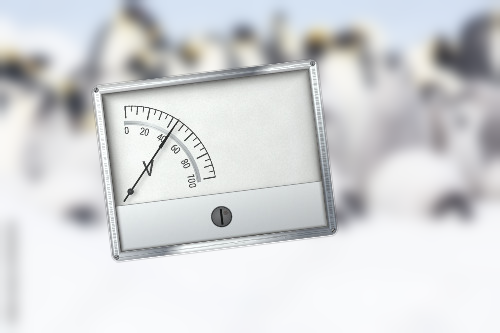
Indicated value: 45V
